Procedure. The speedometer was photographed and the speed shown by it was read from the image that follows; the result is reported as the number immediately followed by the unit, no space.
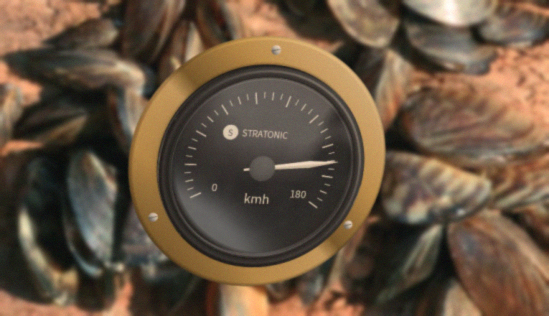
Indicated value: 150km/h
